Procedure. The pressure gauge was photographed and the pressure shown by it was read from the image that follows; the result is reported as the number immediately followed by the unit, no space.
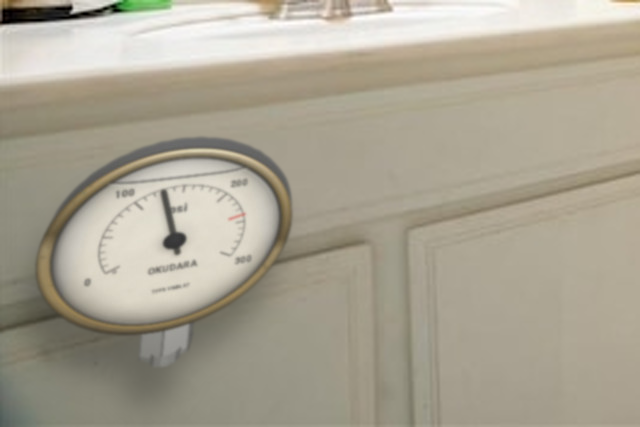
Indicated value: 130psi
